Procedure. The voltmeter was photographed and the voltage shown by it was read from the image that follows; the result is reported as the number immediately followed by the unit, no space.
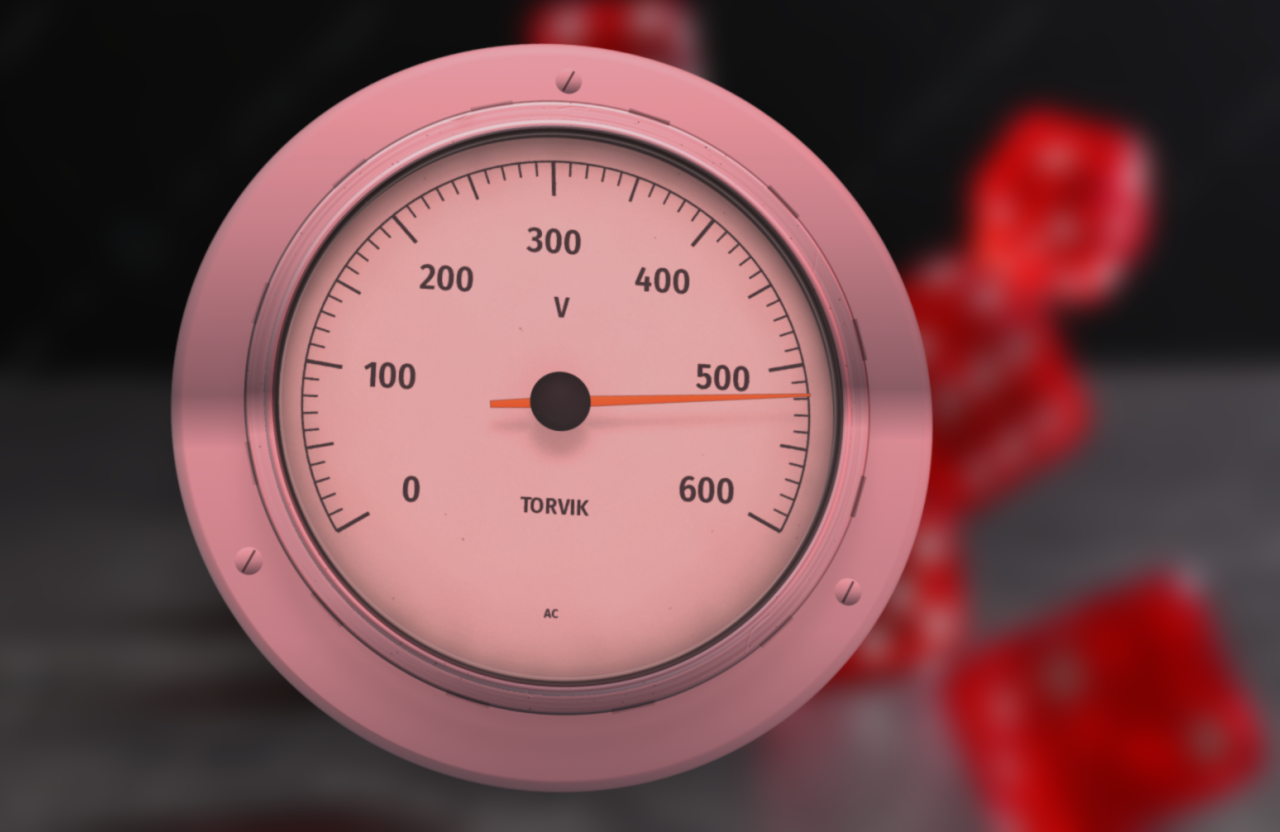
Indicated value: 520V
